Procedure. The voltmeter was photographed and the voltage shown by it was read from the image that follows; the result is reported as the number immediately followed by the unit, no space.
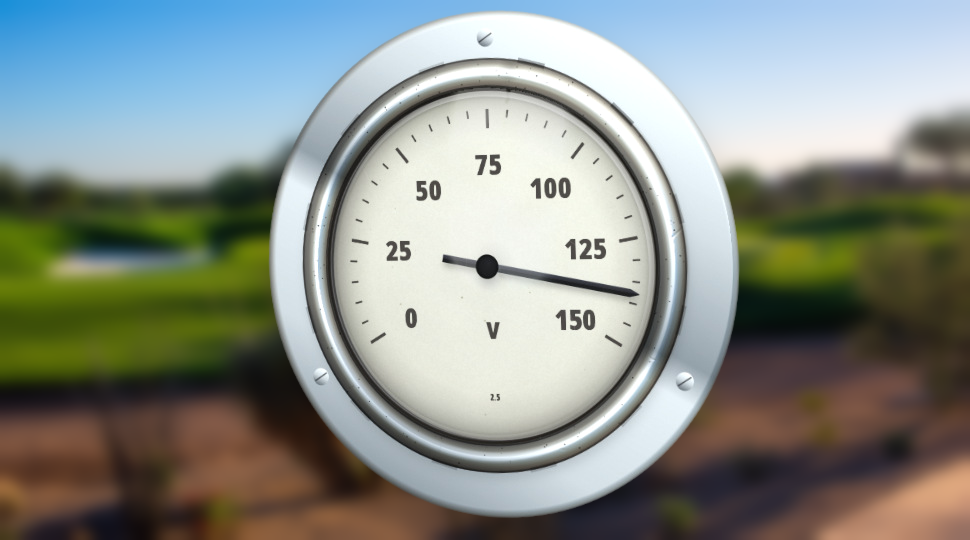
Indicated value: 137.5V
